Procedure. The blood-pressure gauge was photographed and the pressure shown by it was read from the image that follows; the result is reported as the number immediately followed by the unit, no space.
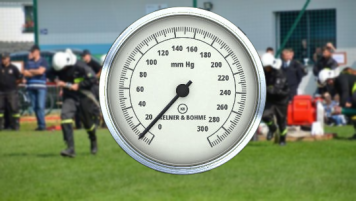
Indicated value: 10mmHg
